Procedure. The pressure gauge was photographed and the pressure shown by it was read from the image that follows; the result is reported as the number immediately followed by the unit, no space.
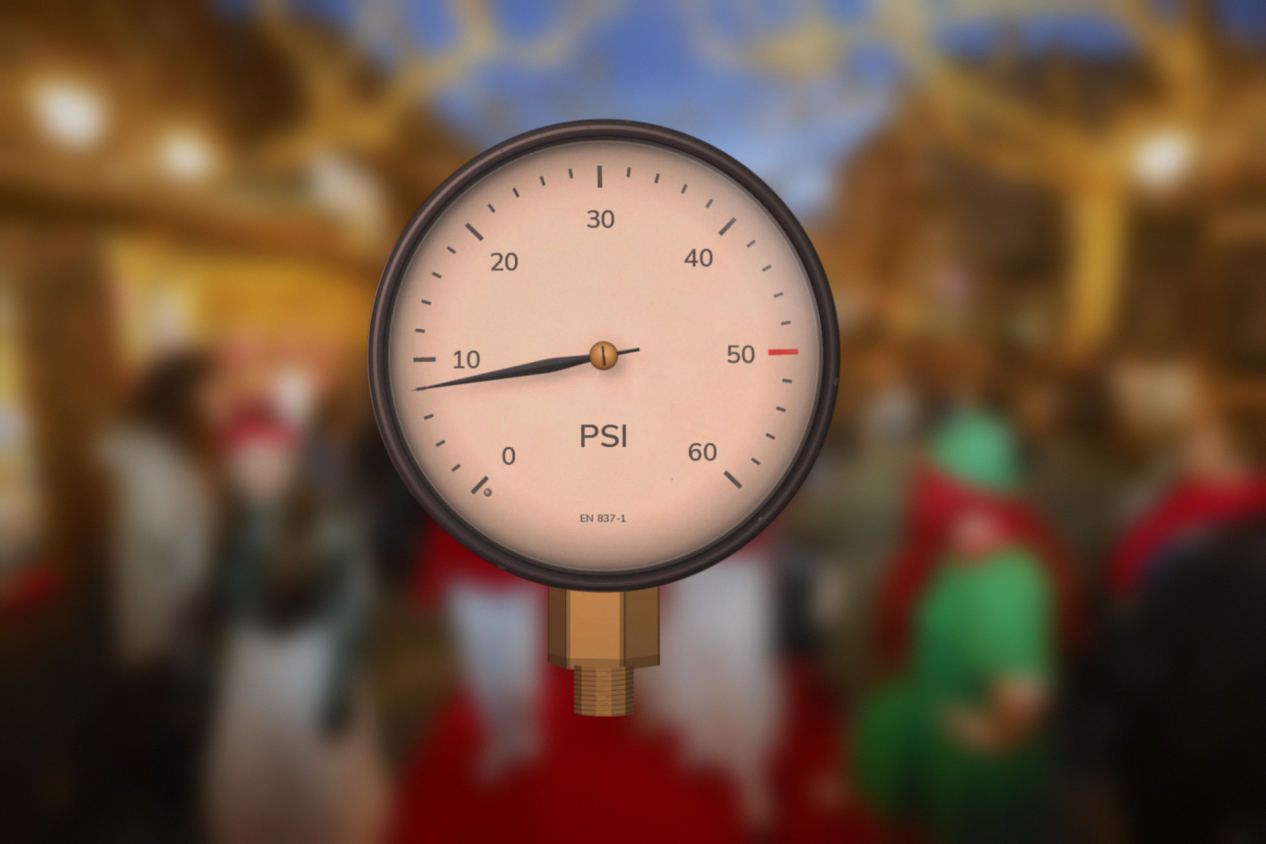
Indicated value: 8psi
